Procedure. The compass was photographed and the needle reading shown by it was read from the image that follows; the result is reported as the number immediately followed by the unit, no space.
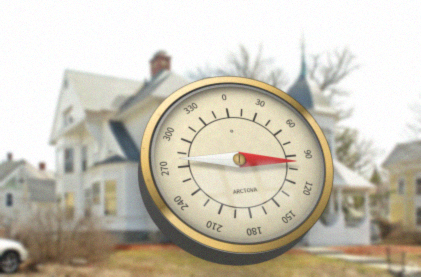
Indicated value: 97.5°
